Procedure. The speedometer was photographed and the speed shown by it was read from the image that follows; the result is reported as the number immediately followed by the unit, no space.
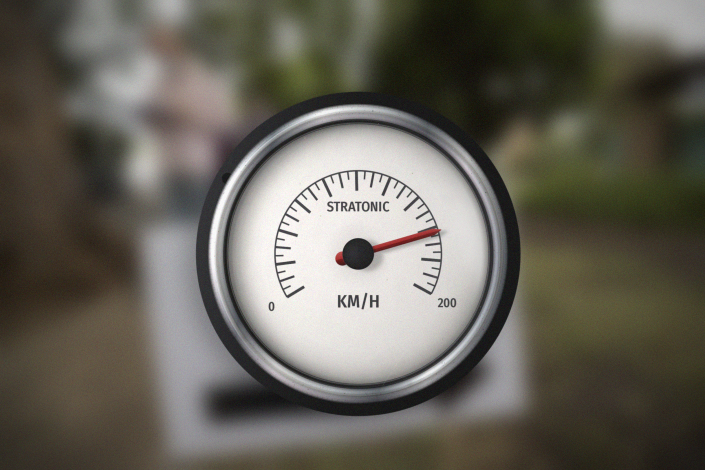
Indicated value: 162.5km/h
